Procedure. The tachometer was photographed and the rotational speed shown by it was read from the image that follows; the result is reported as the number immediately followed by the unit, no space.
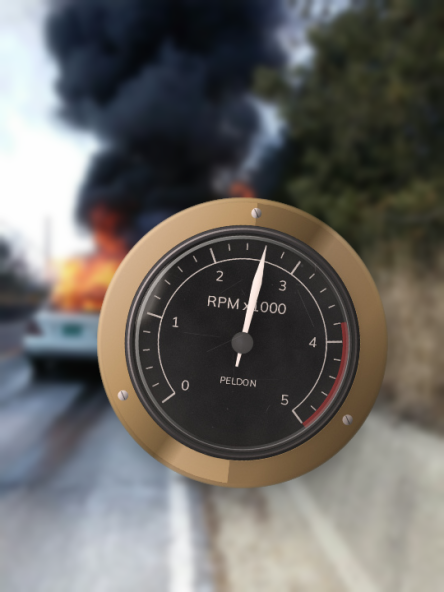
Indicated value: 2600rpm
